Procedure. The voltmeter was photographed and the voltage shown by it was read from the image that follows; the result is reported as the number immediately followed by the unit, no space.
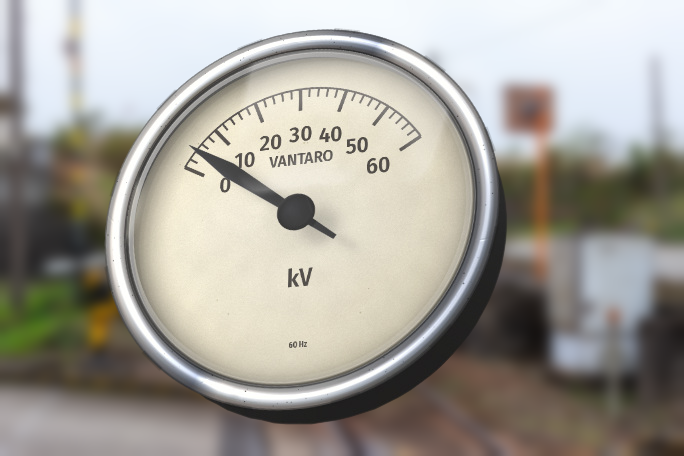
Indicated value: 4kV
